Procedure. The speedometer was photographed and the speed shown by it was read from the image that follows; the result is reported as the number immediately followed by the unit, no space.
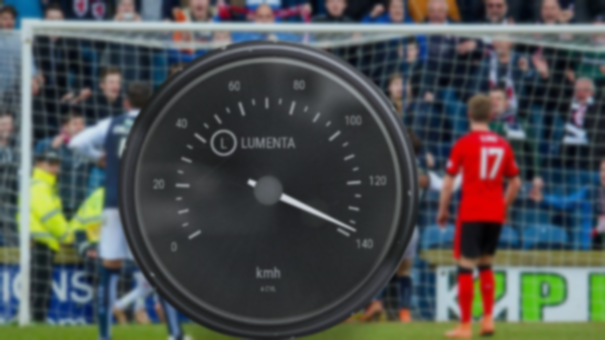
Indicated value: 137.5km/h
